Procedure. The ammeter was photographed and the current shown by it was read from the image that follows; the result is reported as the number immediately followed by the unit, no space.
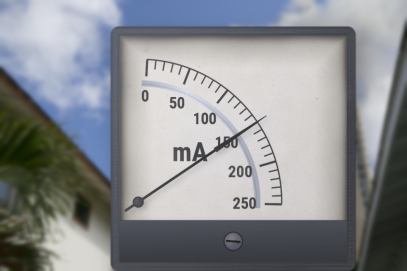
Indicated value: 150mA
